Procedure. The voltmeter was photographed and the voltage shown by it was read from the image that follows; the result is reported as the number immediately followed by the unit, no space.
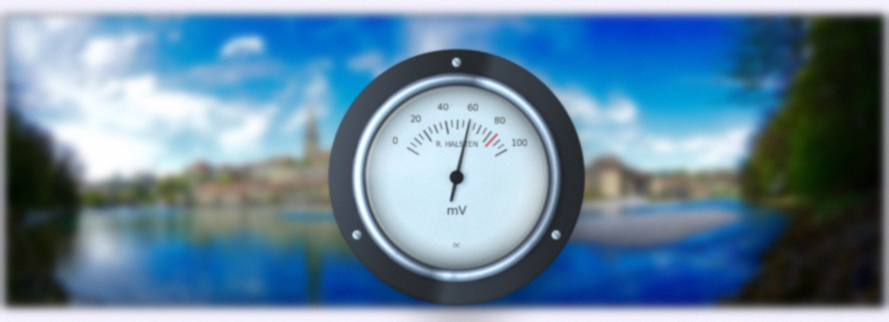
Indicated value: 60mV
